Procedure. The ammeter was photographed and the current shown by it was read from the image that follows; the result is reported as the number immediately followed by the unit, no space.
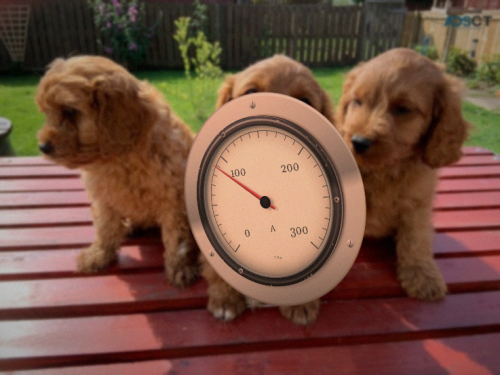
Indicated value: 90A
